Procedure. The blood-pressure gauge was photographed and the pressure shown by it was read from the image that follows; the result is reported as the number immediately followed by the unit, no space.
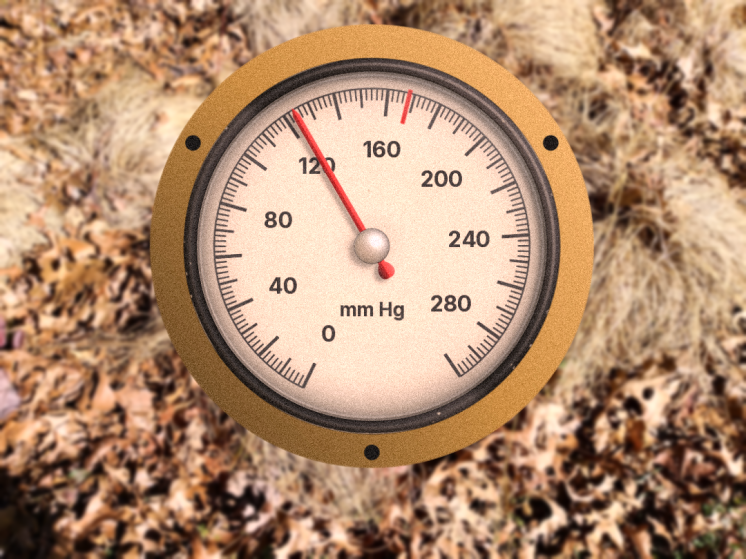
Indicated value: 124mmHg
